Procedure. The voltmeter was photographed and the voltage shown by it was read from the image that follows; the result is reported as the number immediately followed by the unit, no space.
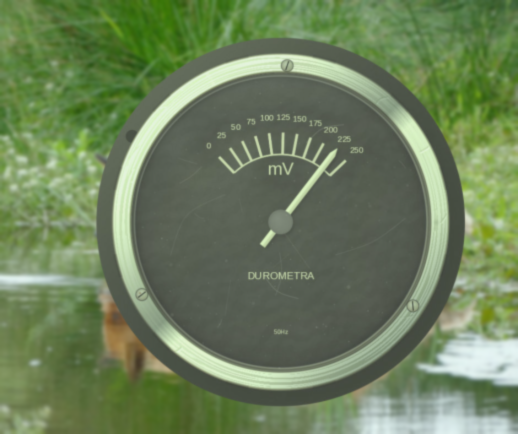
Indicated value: 225mV
